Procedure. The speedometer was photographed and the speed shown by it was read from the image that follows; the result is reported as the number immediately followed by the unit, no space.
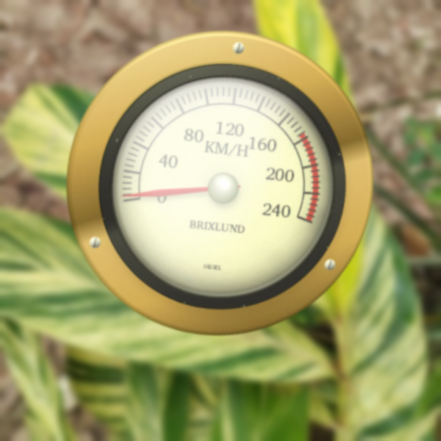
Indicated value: 4km/h
